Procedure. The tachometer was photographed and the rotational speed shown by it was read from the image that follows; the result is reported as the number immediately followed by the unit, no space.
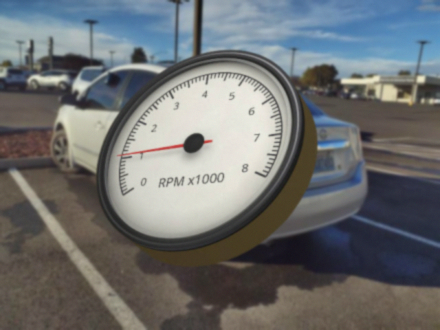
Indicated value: 1000rpm
